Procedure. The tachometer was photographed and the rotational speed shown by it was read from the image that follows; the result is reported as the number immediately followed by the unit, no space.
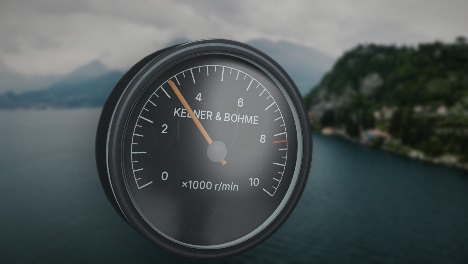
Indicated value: 3250rpm
